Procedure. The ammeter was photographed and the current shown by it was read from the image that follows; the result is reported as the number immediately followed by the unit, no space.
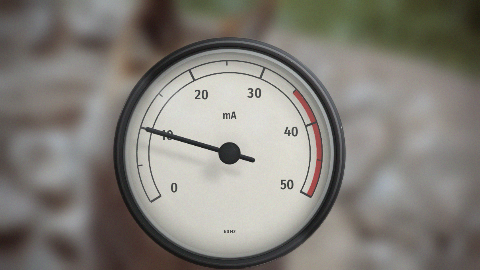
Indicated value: 10mA
